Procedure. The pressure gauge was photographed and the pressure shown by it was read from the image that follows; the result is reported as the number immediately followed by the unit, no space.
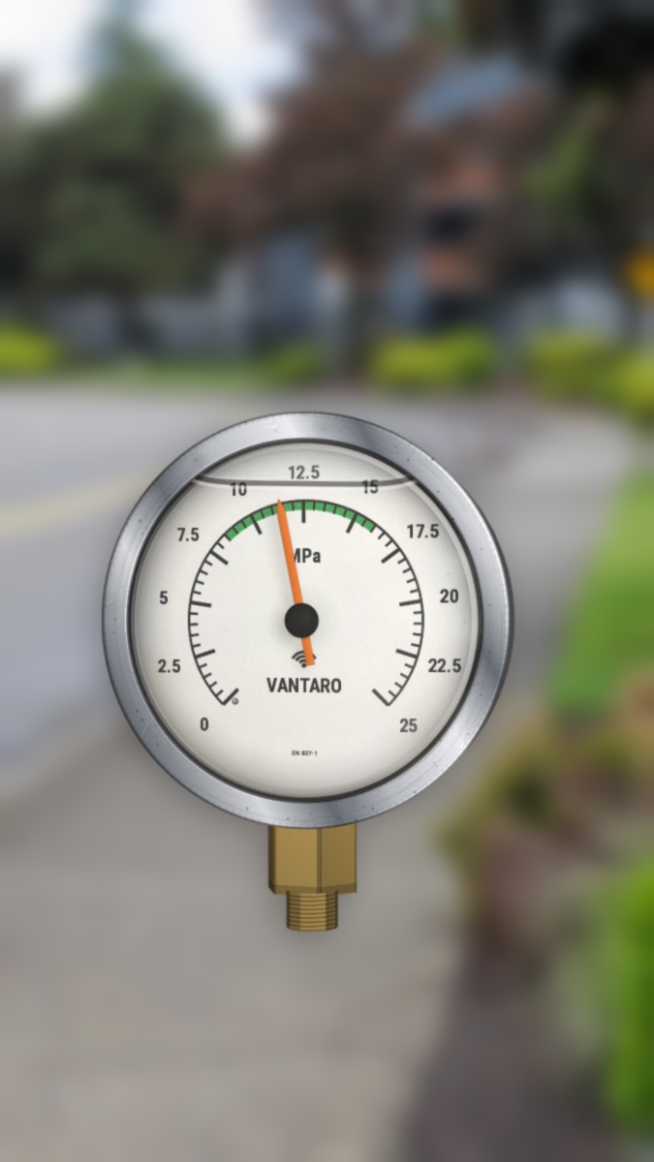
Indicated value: 11.5MPa
